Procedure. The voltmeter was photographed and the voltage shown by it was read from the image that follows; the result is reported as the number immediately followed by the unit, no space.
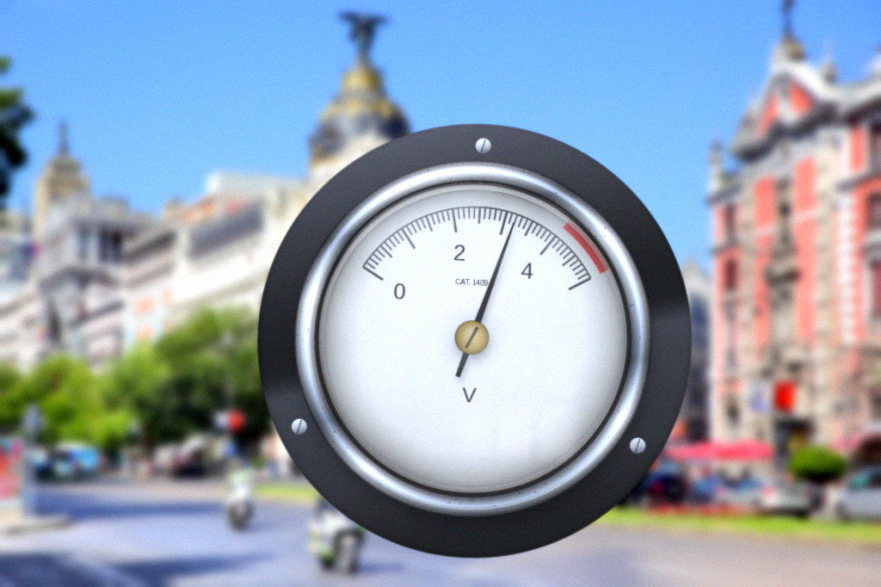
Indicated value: 3.2V
